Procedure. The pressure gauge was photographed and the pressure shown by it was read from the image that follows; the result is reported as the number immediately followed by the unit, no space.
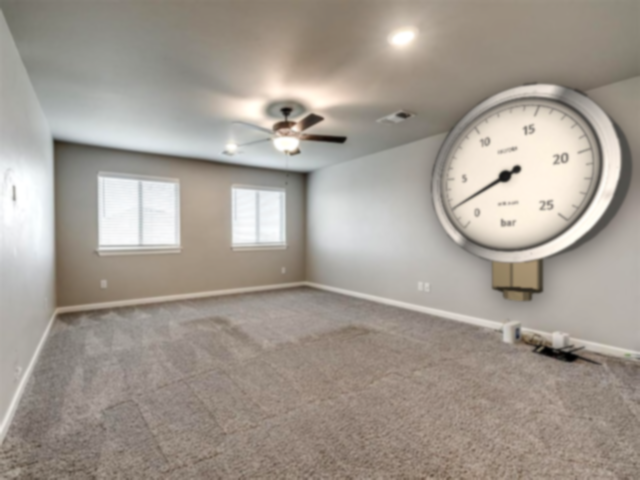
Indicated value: 2bar
